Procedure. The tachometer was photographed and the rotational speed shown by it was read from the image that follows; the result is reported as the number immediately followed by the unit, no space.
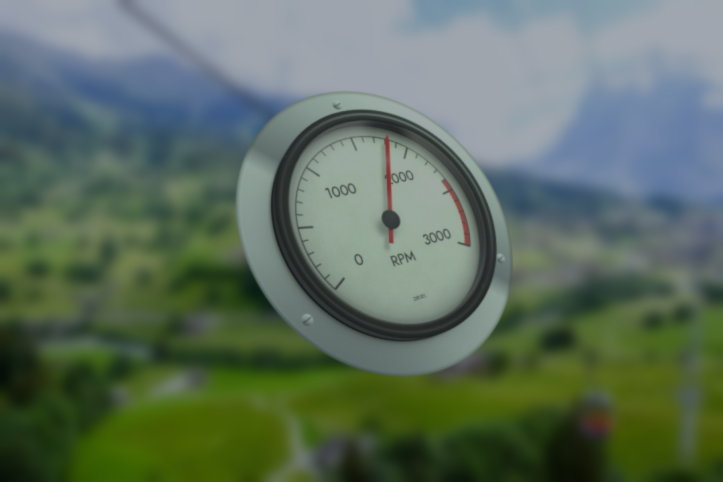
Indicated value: 1800rpm
